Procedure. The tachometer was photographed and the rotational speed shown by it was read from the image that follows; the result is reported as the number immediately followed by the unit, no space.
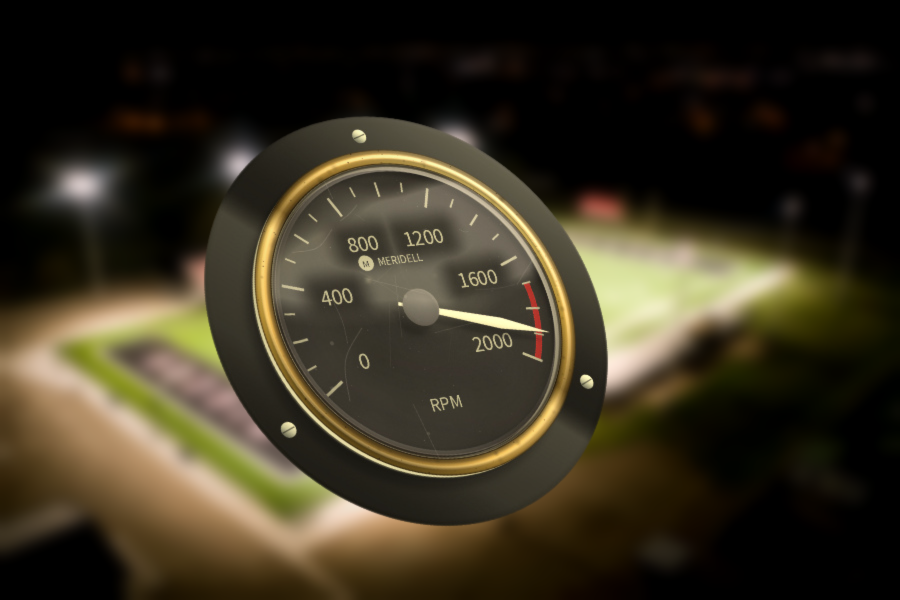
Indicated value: 1900rpm
